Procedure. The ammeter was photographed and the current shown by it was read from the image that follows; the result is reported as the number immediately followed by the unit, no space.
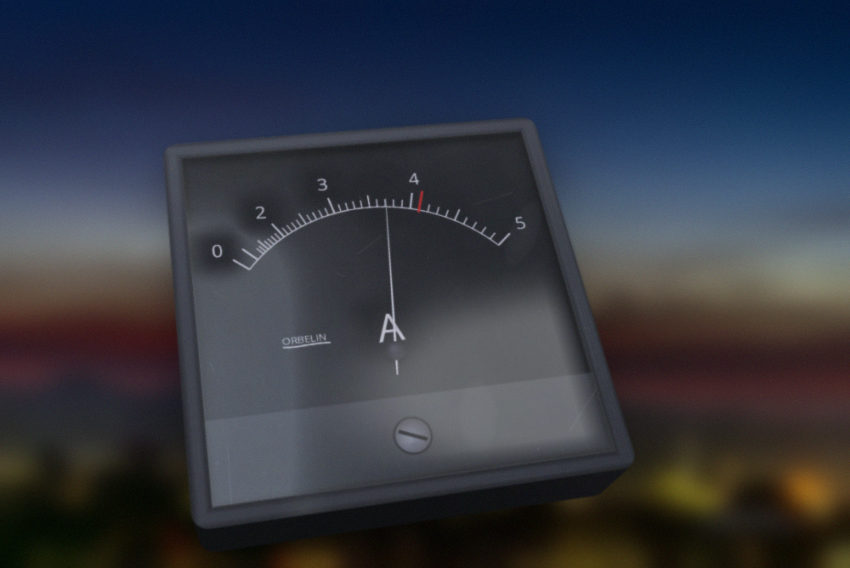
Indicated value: 3.7A
